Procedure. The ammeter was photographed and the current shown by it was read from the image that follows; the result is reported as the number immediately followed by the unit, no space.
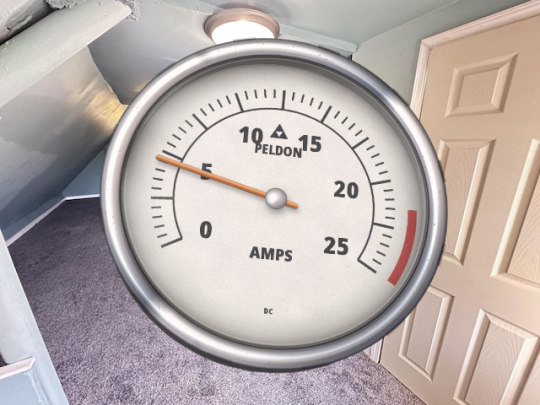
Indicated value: 4.5A
